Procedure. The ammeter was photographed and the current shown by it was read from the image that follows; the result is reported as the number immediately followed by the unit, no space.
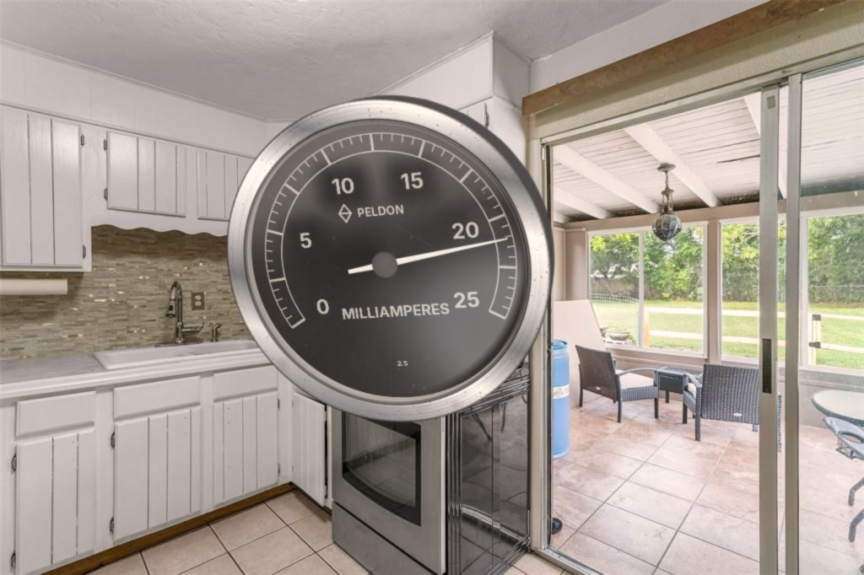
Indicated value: 21mA
